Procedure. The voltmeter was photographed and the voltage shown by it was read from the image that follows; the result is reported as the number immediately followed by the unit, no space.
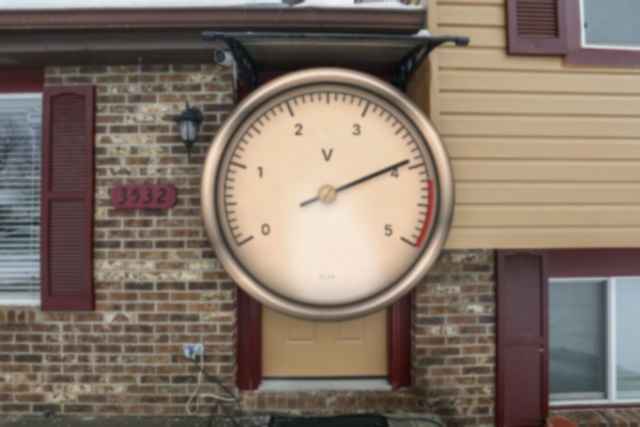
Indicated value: 3.9V
